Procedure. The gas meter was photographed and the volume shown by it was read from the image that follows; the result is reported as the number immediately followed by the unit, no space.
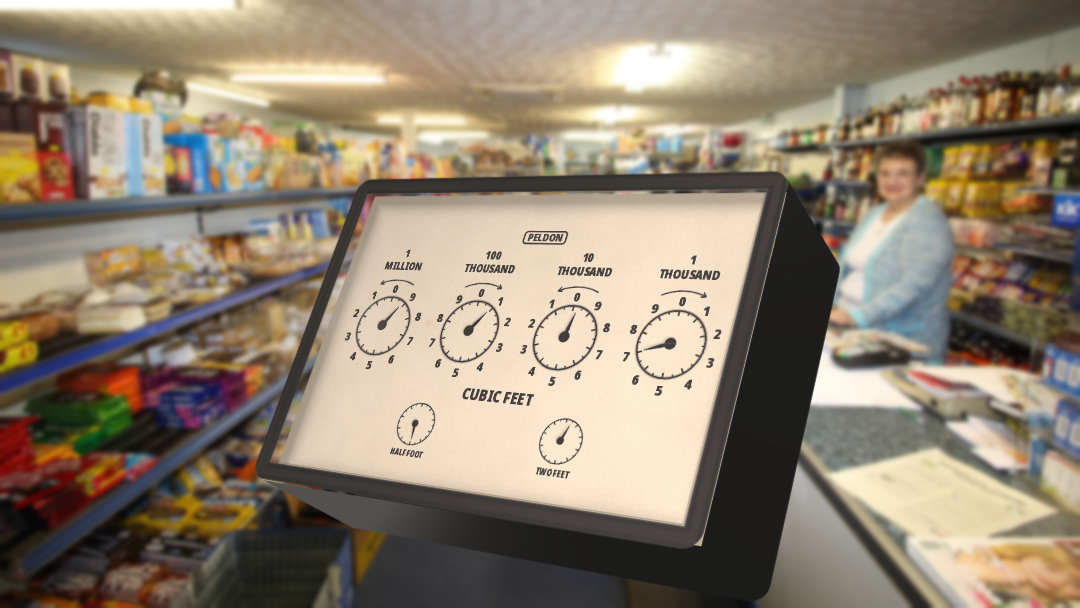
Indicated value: 909700ft³
